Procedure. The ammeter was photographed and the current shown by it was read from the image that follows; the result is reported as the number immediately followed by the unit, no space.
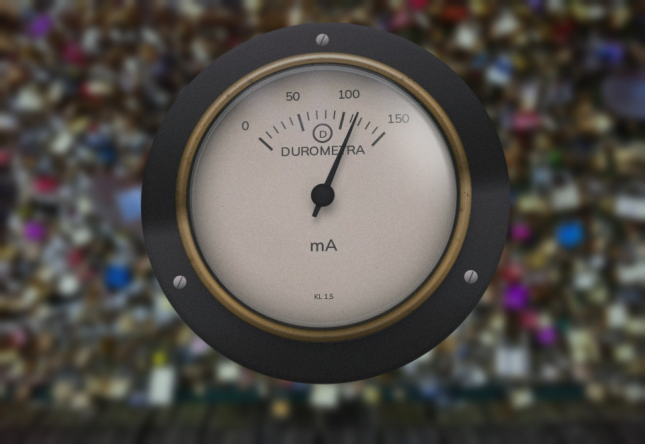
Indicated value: 115mA
